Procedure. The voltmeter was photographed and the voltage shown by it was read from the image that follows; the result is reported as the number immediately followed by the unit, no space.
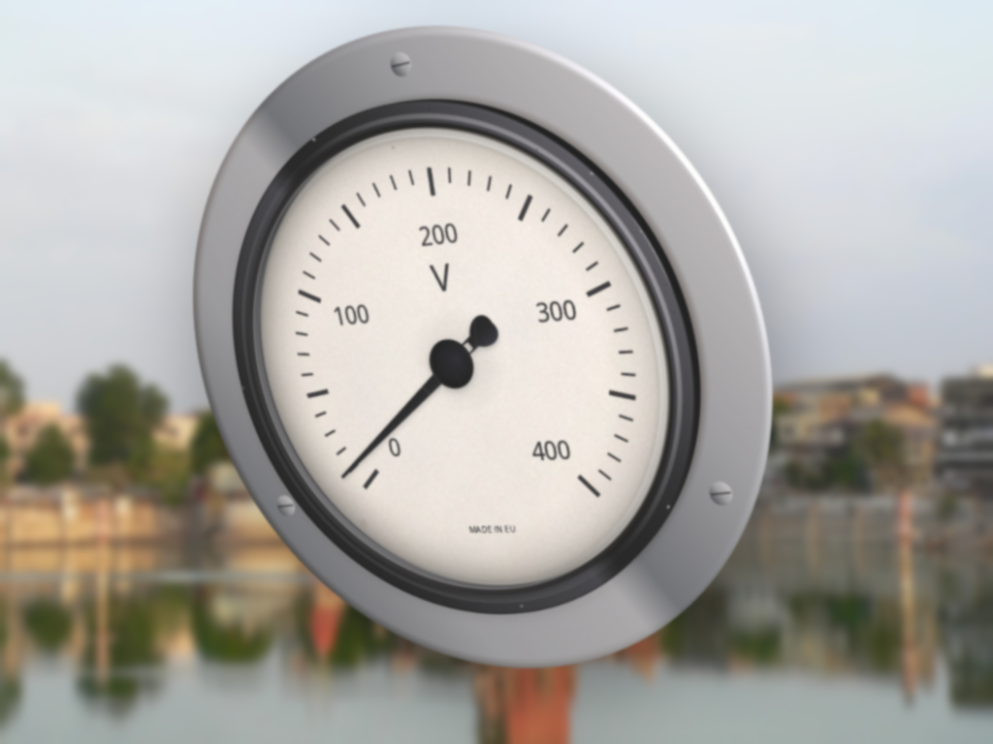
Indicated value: 10V
